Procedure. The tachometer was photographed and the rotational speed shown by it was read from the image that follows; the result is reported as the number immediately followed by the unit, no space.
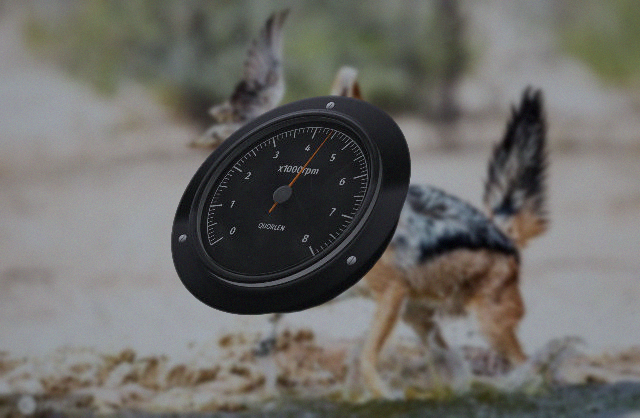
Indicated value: 4500rpm
